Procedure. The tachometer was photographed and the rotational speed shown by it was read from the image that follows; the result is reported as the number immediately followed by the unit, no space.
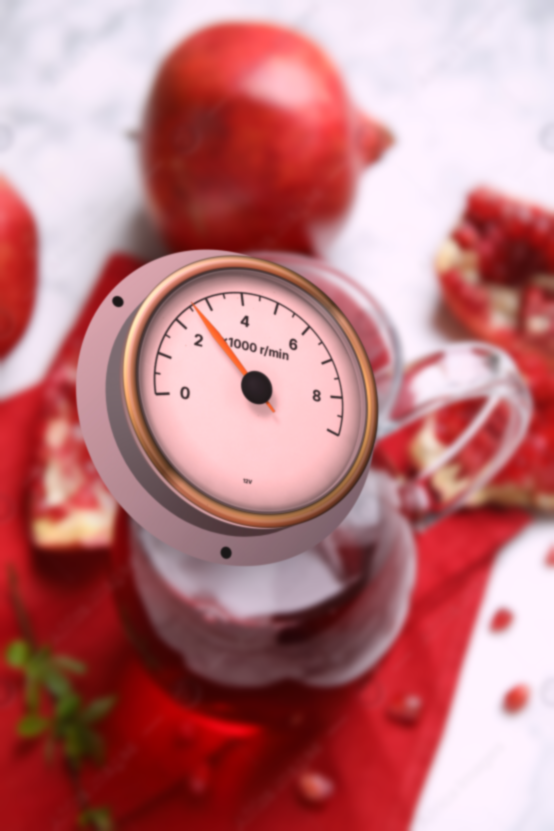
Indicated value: 2500rpm
